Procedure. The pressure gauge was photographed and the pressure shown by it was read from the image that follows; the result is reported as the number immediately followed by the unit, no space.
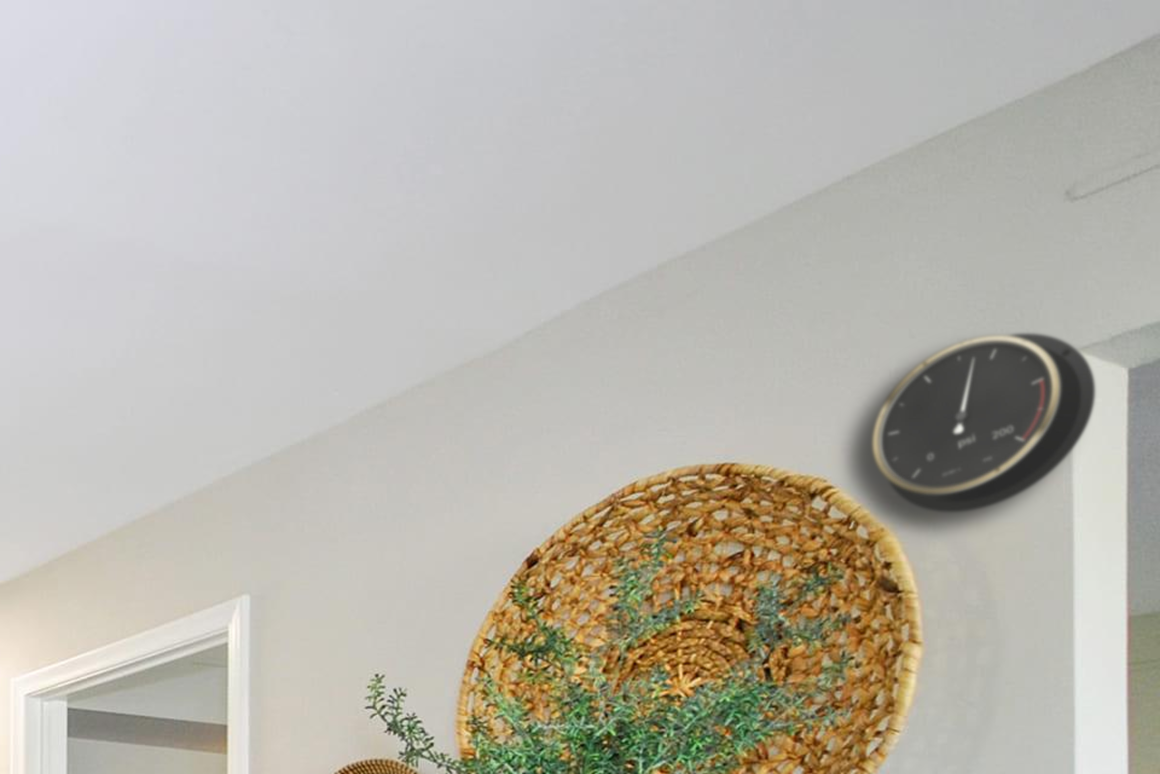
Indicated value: 110psi
